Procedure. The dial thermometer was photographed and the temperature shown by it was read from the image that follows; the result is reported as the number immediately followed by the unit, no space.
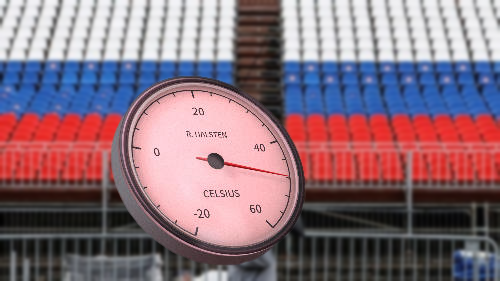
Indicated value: 48°C
